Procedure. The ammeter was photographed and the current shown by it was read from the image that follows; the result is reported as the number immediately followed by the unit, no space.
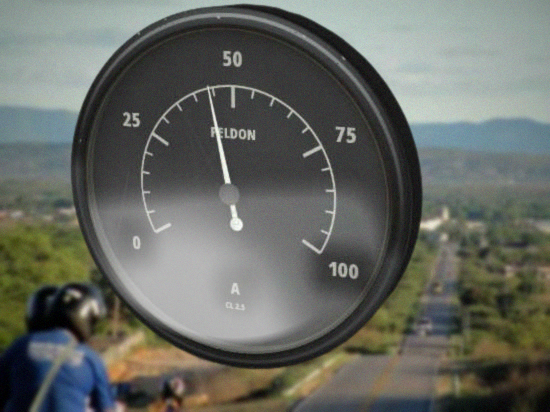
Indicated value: 45A
